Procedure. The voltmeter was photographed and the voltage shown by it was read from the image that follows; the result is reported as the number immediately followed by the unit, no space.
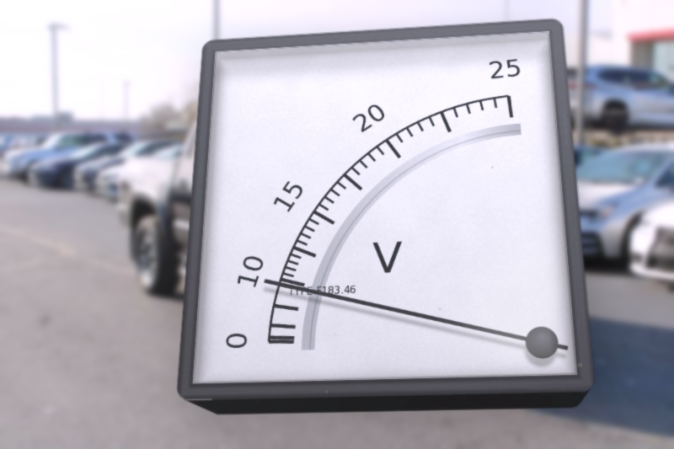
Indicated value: 9.5V
